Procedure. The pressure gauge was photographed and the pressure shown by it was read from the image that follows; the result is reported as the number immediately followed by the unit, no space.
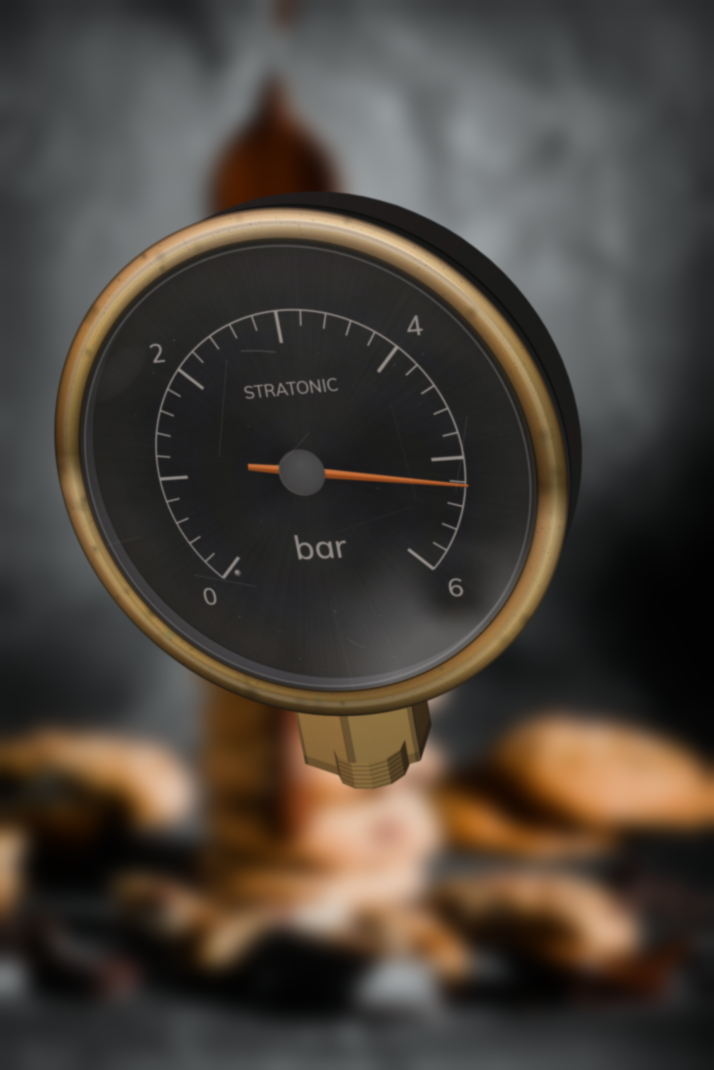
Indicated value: 5.2bar
